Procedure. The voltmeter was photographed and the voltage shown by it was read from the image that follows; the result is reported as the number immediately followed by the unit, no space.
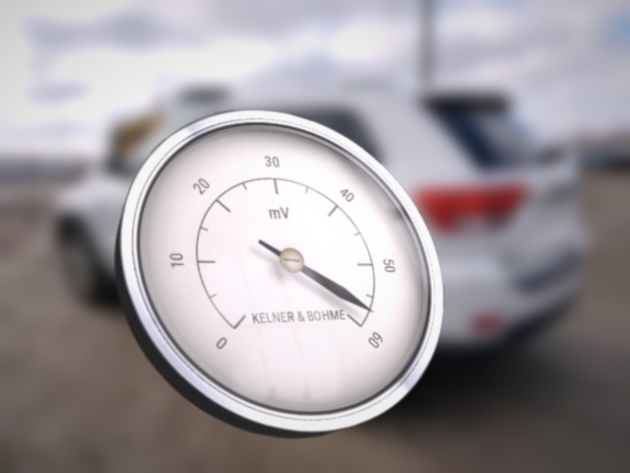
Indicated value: 57.5mV
